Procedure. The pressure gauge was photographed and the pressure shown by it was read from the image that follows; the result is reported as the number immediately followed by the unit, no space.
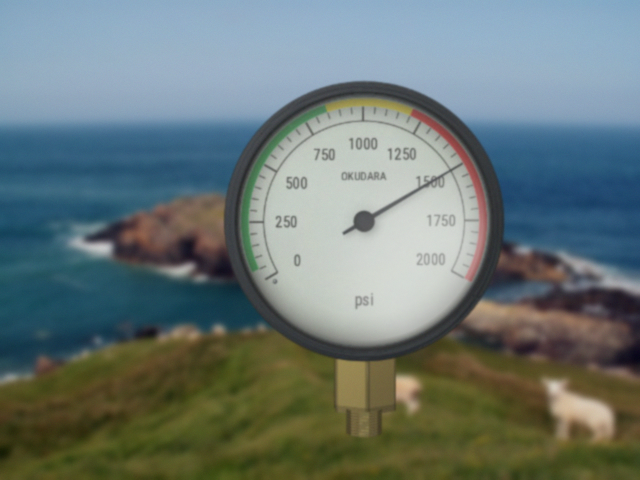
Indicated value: 1500psi
